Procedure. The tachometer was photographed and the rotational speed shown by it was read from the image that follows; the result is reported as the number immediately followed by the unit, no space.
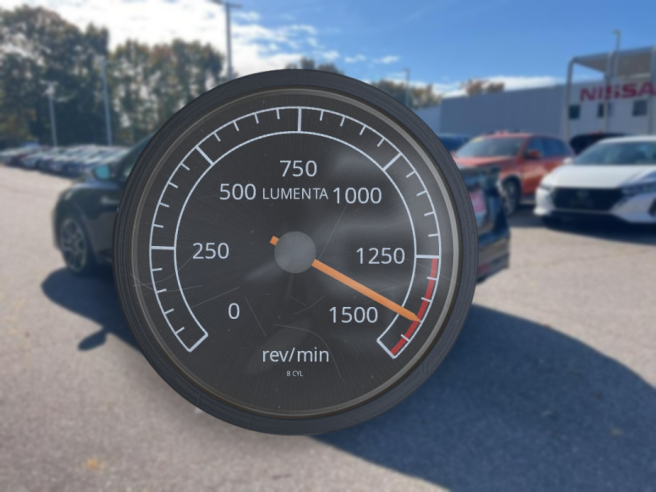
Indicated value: 1400rpm
